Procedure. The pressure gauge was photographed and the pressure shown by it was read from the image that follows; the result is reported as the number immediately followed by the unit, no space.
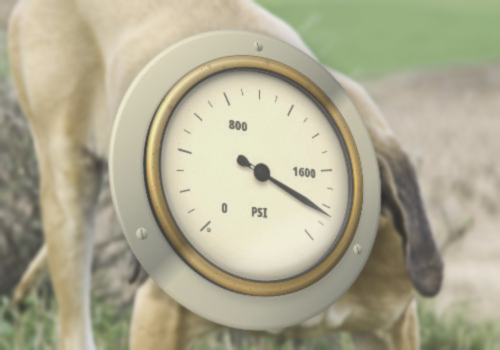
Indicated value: 1850psi
